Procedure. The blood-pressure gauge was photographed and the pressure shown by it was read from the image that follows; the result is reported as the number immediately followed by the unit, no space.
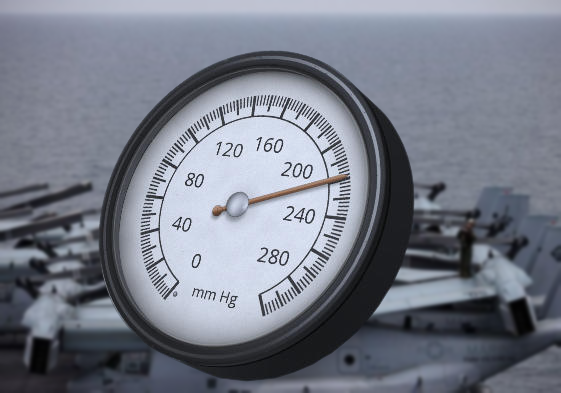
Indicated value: 220mmHg
